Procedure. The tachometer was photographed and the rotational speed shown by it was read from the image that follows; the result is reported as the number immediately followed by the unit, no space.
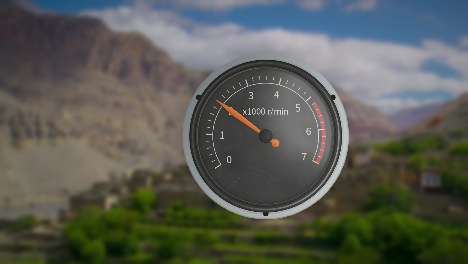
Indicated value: 2000rpm
